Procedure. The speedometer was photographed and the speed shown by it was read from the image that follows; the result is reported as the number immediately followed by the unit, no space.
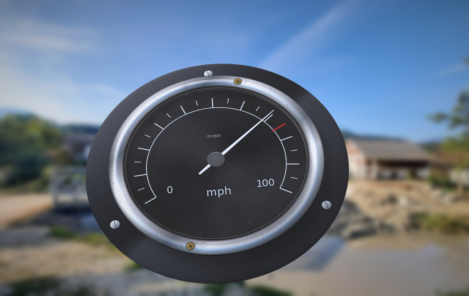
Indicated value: 70mph
